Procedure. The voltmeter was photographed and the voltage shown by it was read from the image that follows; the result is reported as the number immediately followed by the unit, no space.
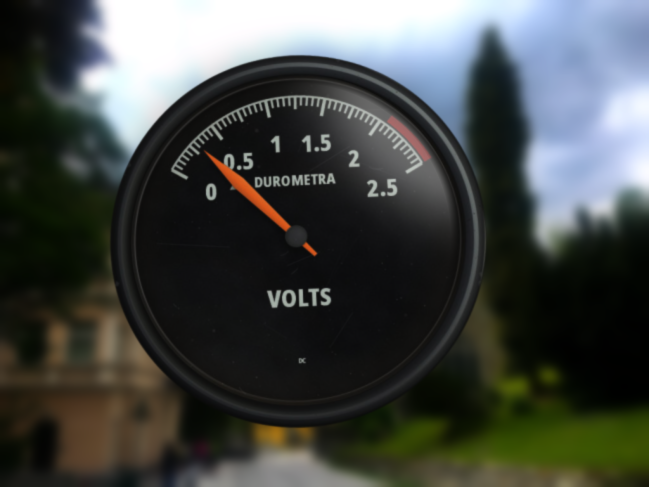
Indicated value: 0.3V
